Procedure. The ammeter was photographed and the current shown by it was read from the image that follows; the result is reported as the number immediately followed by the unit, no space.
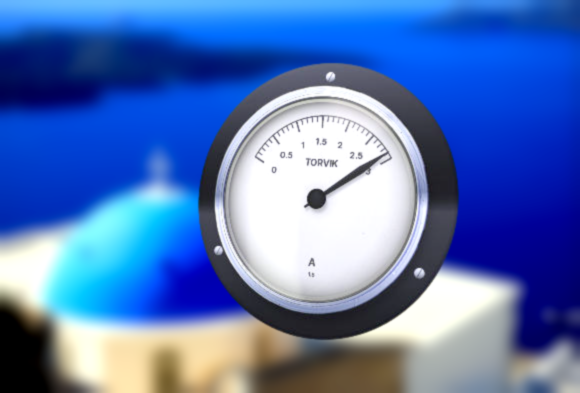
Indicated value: 2.9A
